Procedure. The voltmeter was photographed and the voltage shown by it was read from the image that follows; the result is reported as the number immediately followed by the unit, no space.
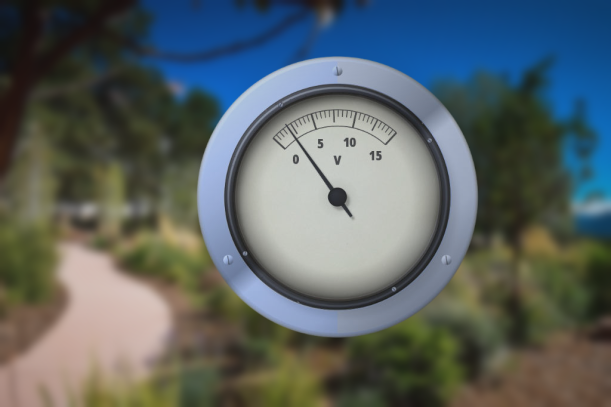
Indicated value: 2V
